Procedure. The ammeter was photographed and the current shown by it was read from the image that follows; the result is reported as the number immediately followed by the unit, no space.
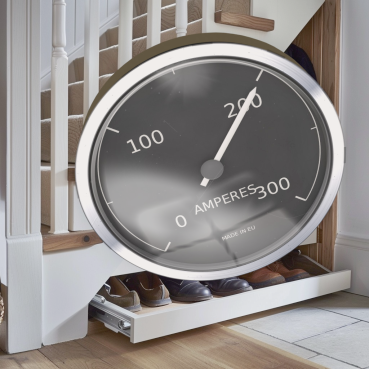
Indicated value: 200A
